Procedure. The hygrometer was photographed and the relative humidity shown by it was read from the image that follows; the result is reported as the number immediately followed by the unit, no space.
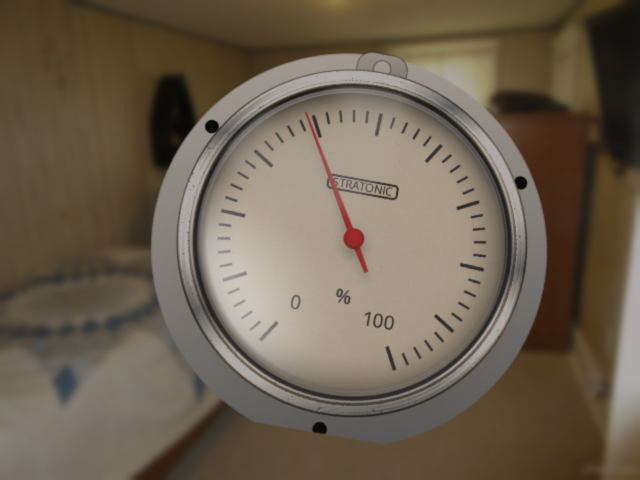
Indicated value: 39%
